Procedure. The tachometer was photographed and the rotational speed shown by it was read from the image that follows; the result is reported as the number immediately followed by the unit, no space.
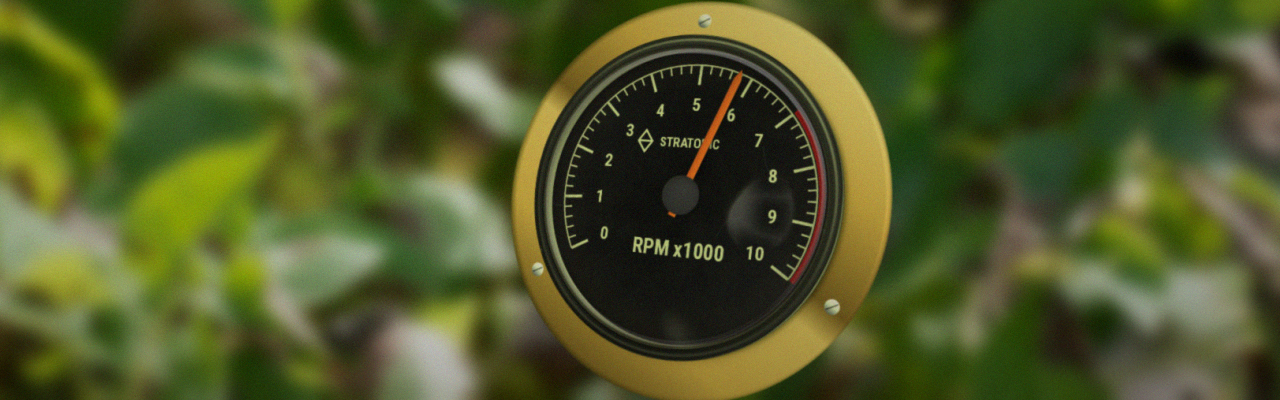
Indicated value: 5800rpm
